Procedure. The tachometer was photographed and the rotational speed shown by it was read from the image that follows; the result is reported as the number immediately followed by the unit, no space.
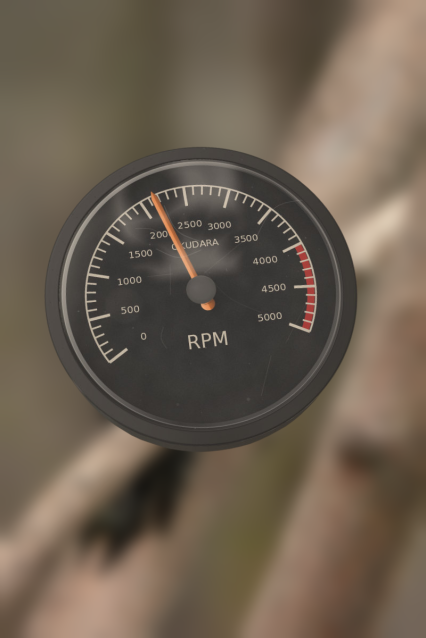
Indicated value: 2150rpm
